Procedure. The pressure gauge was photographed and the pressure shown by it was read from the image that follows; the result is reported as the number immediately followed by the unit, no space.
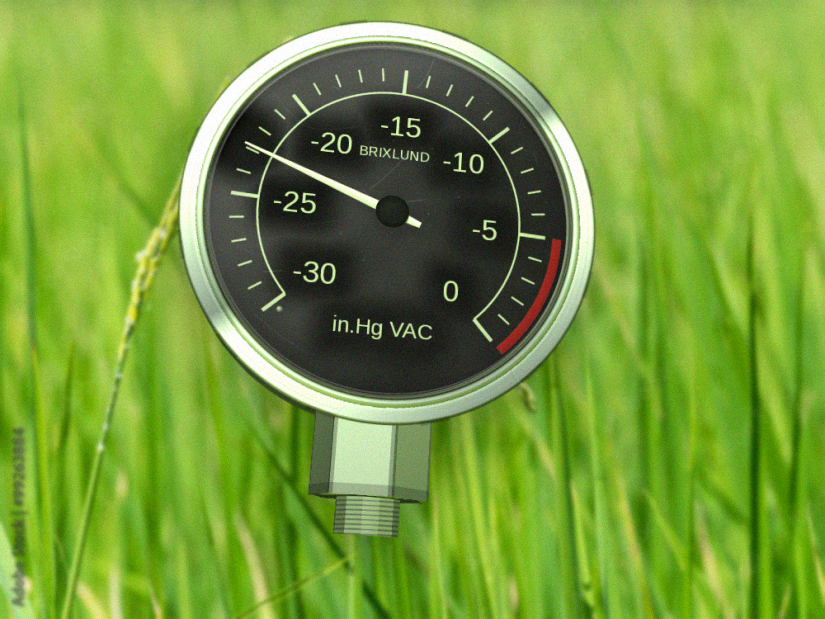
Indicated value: -23inHg
